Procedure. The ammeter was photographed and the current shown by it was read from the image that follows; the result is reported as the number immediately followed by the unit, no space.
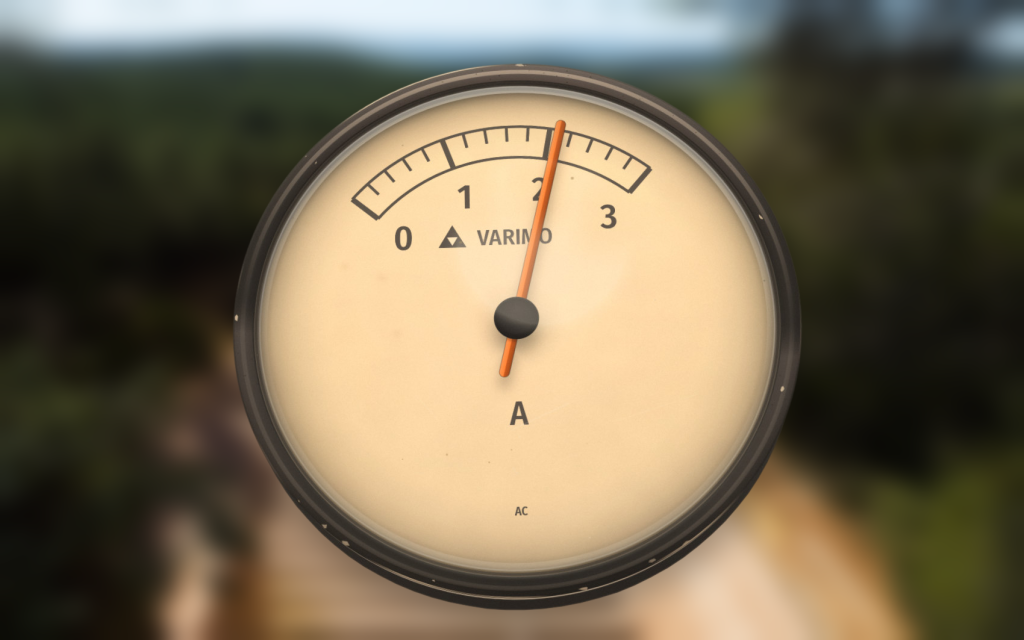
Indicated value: 2.1A
